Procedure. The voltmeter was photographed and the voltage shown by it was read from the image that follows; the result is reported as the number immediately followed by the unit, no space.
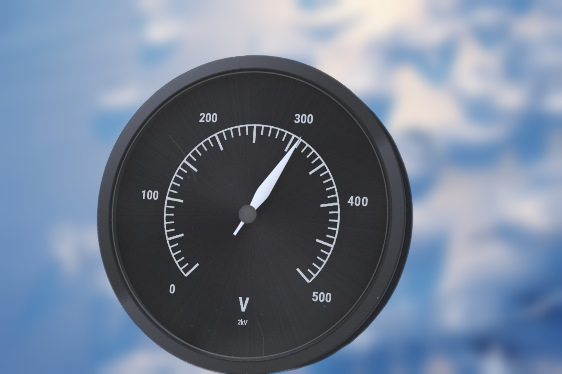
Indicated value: 310V
